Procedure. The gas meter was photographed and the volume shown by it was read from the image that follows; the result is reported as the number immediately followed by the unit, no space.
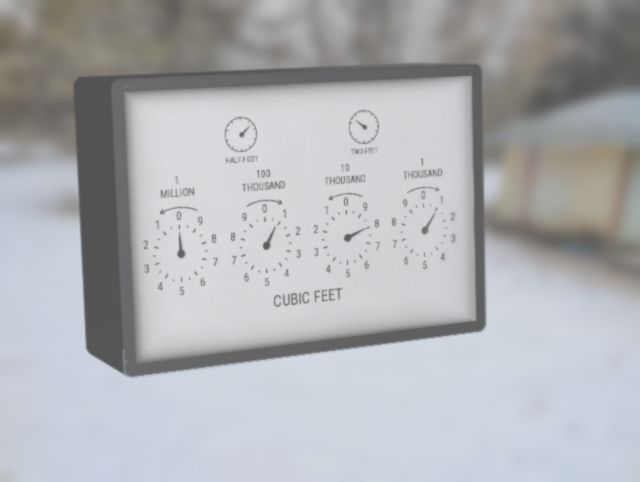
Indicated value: 8100ft³
